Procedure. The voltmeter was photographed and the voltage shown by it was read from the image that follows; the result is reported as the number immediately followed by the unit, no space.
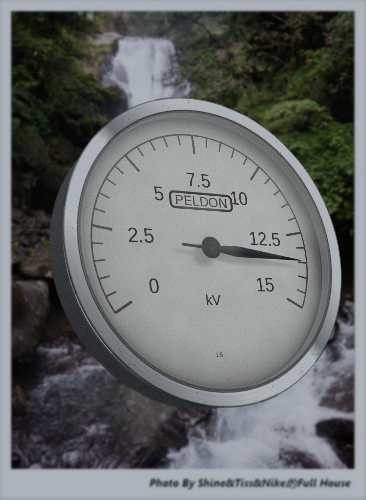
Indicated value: 13.5kV
